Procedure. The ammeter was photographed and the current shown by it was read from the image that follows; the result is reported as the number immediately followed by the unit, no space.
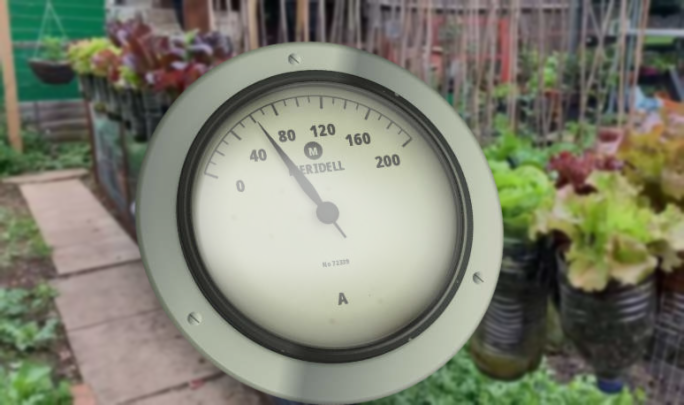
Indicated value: 60A
